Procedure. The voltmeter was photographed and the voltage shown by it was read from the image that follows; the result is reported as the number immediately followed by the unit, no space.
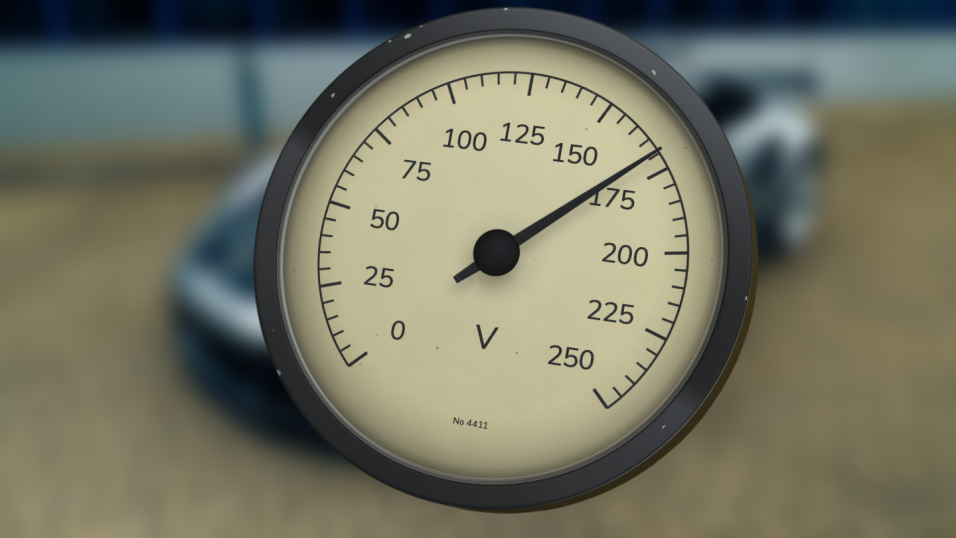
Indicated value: 170V
